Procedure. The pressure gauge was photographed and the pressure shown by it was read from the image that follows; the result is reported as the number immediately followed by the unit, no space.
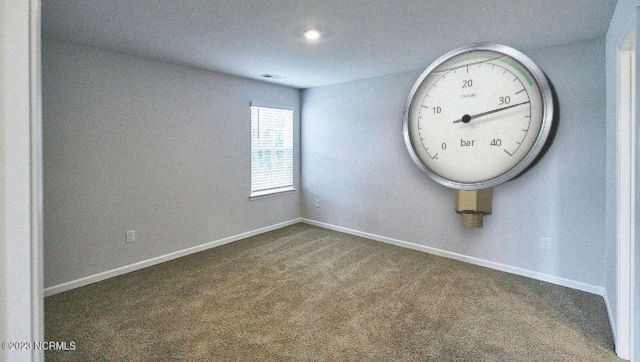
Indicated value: 32bar
